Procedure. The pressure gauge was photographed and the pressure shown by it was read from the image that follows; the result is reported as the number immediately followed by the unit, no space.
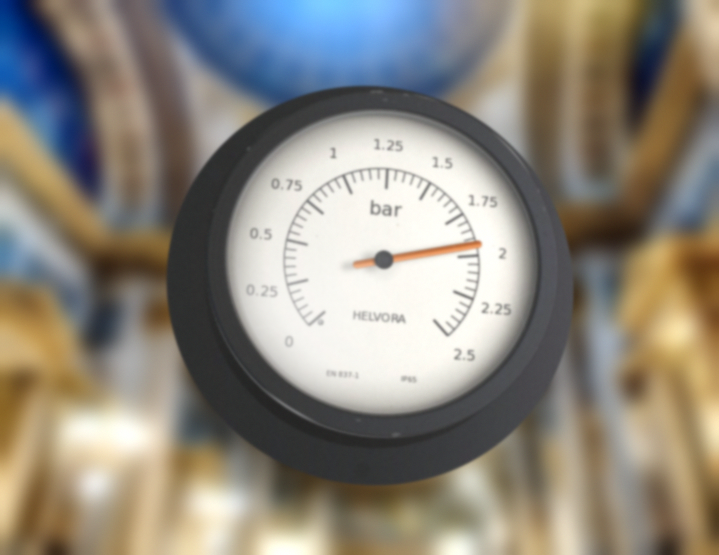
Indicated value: 1.95bar
